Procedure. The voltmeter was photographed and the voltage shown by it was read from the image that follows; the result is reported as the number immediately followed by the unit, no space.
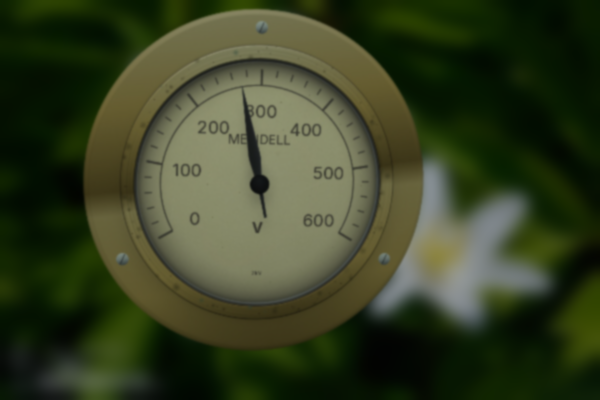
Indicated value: 270V
